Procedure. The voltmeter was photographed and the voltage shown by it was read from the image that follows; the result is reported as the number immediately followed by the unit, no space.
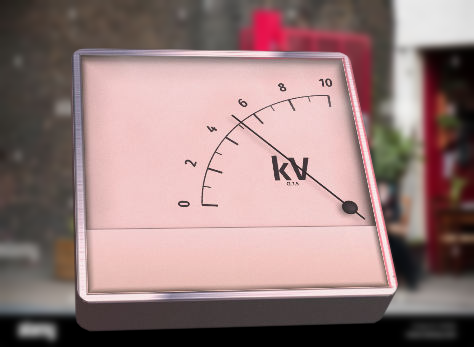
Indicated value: 5kV
